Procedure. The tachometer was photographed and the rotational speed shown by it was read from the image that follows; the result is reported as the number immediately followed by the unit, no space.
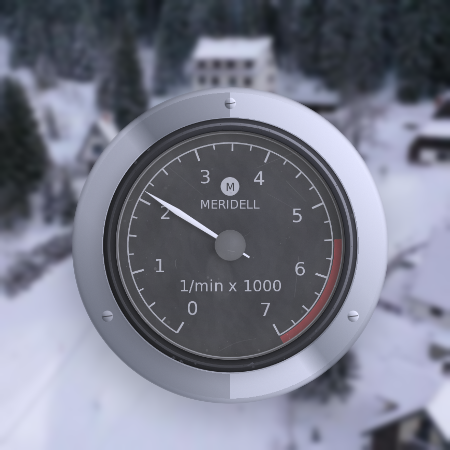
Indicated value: 2125rpm
